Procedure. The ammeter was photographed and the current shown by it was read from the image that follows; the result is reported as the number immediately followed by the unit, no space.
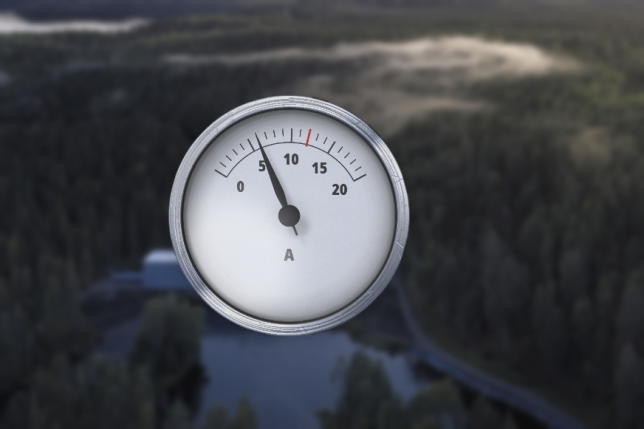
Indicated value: 6A
